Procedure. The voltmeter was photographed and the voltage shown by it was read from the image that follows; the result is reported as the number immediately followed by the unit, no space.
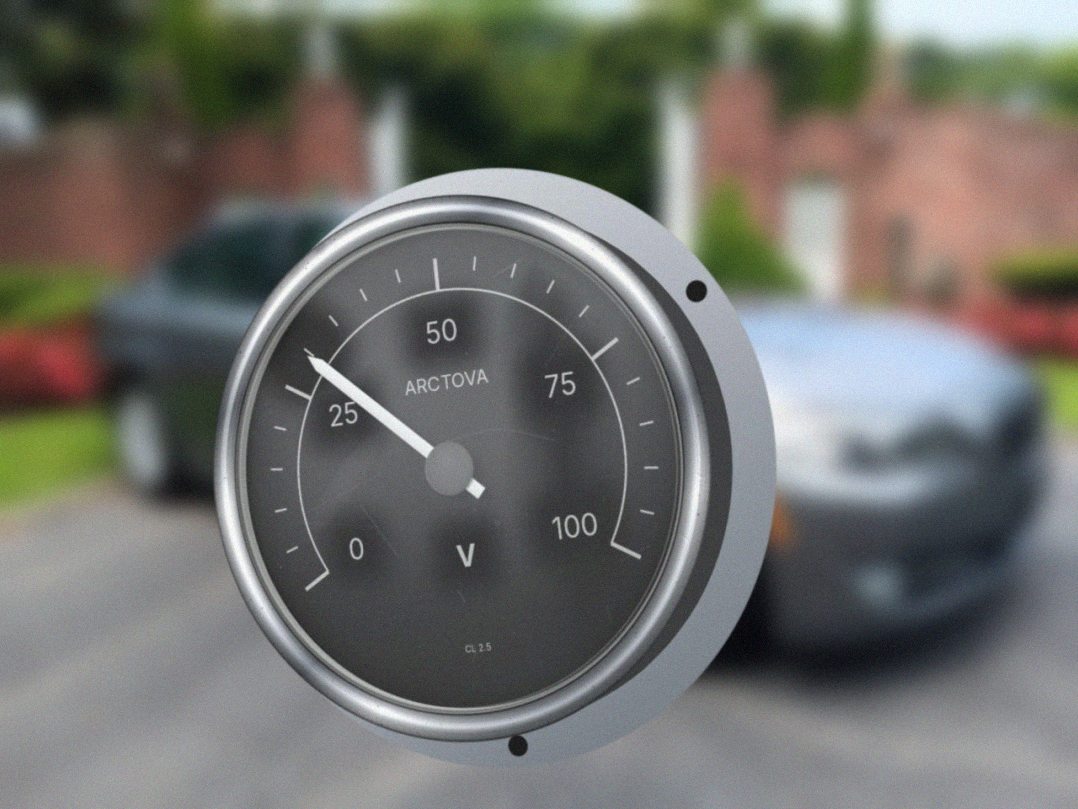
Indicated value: 30V
